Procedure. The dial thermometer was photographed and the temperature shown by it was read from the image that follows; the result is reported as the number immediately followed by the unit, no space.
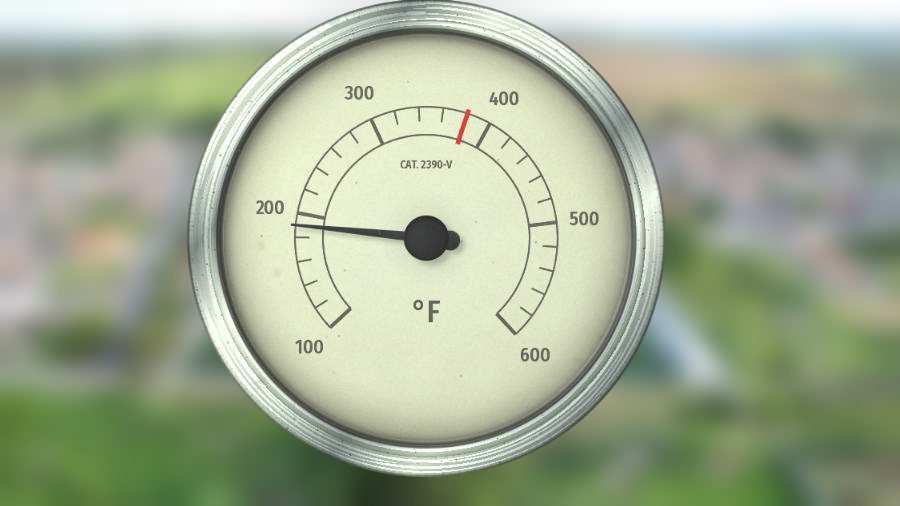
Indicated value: 190°F
